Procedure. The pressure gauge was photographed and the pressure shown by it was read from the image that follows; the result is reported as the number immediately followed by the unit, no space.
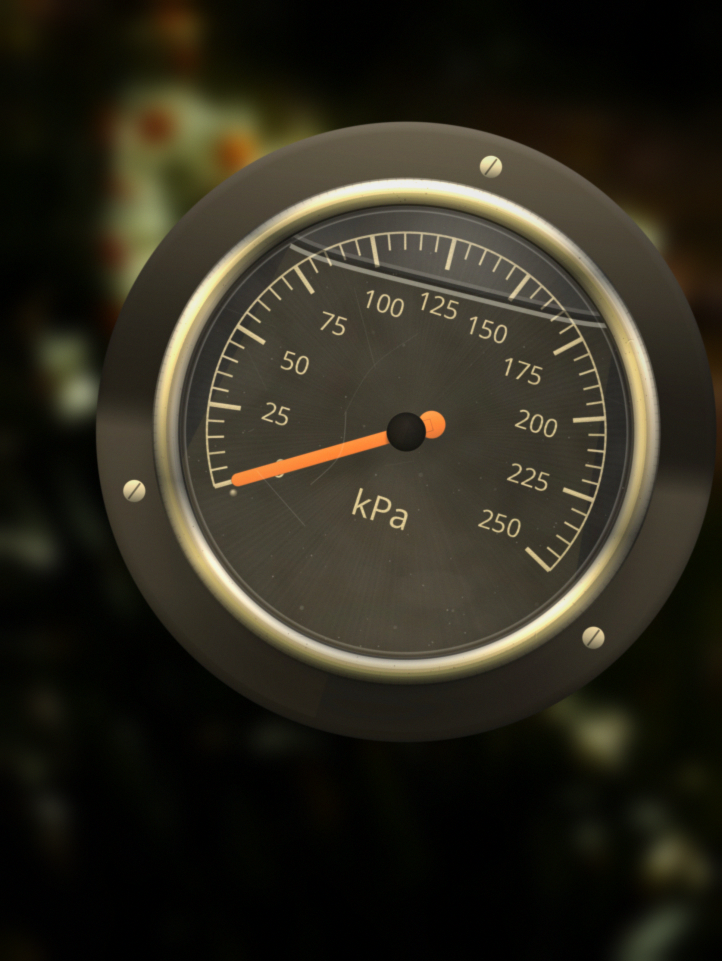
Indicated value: 0kPa
